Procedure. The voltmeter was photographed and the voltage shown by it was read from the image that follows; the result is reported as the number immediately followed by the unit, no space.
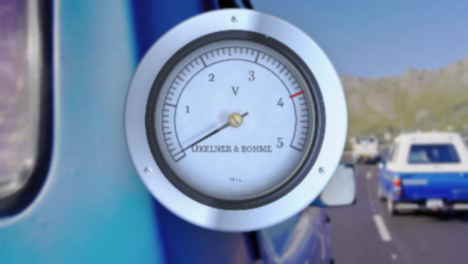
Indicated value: 0.1V
